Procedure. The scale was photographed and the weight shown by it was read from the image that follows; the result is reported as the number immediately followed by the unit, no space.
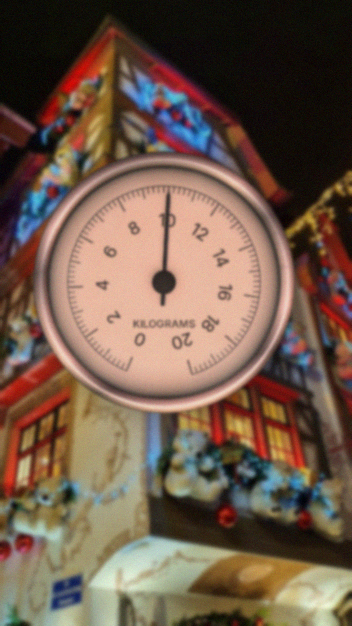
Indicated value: 10kg
